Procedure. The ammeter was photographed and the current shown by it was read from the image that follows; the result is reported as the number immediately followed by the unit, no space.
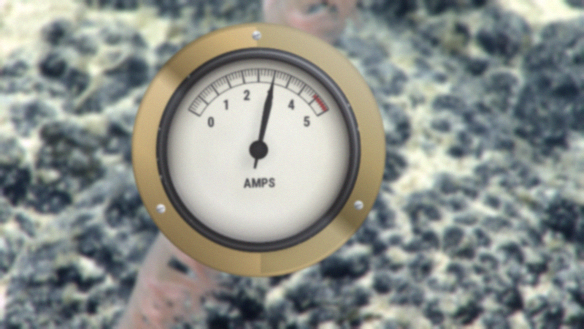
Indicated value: 3A
